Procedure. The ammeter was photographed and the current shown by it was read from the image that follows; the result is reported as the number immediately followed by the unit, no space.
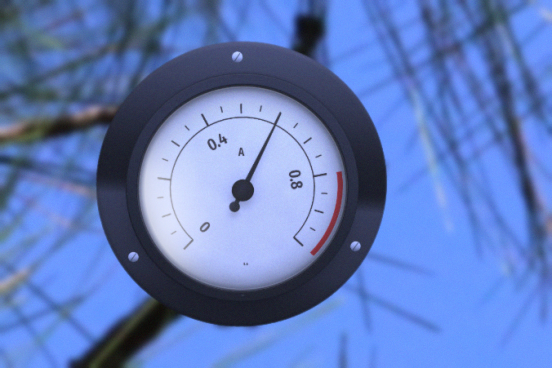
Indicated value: 0.6A
